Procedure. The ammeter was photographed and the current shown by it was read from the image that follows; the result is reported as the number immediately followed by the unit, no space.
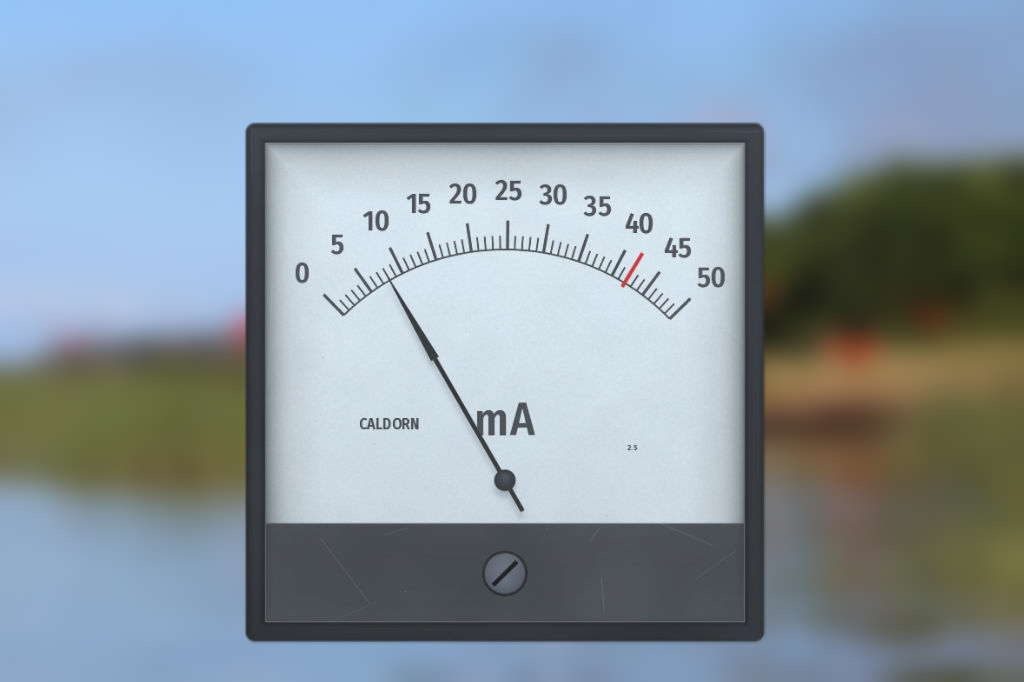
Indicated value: 8mA
